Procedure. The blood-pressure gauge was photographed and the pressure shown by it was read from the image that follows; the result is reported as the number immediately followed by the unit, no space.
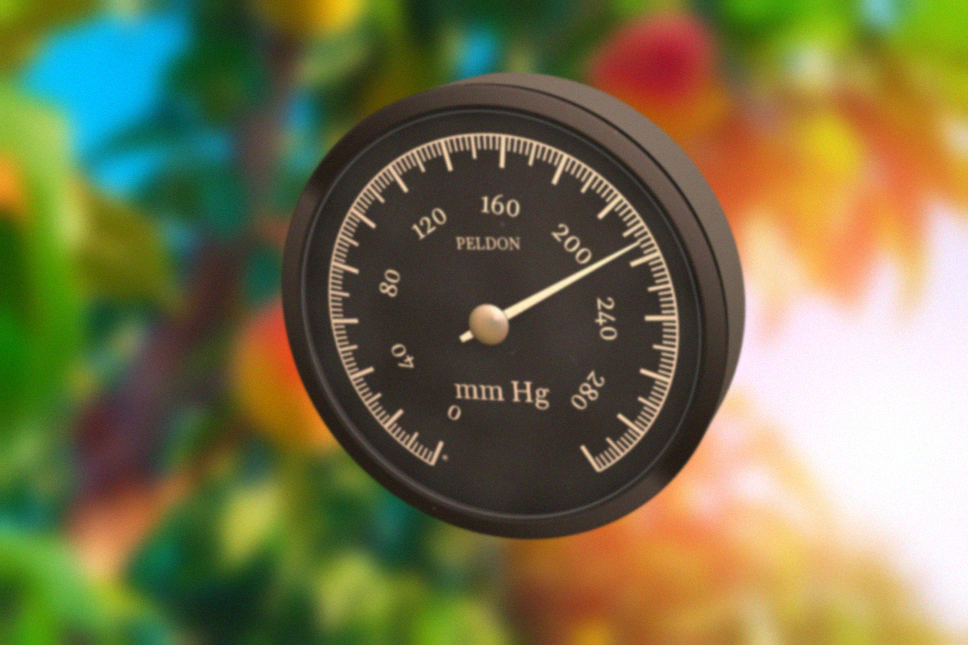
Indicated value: 214mmHg
